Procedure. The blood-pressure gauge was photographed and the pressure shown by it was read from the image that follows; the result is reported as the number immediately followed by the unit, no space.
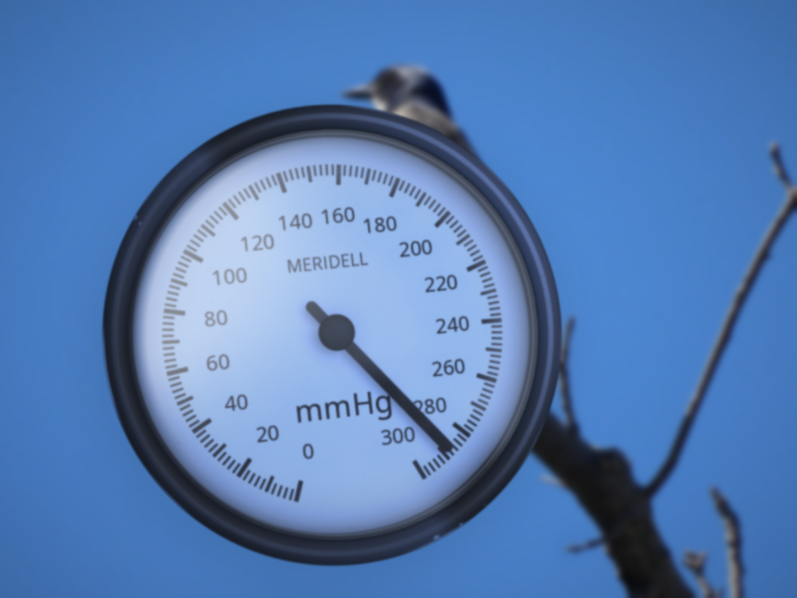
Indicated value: 288mmHg
